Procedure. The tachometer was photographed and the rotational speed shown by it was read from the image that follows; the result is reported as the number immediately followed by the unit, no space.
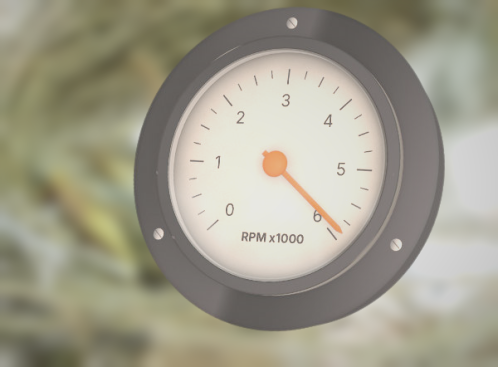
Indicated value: 5875rpm
